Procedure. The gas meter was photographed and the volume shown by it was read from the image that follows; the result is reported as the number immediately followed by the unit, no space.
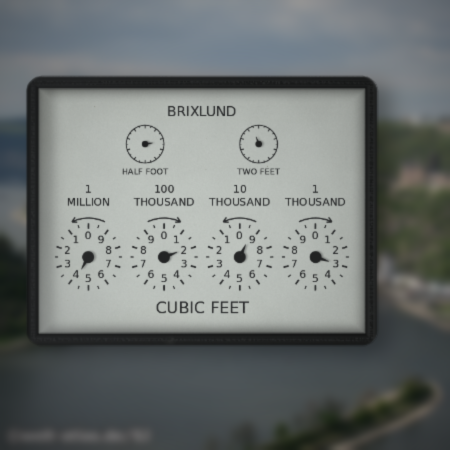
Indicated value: 419300ft³
